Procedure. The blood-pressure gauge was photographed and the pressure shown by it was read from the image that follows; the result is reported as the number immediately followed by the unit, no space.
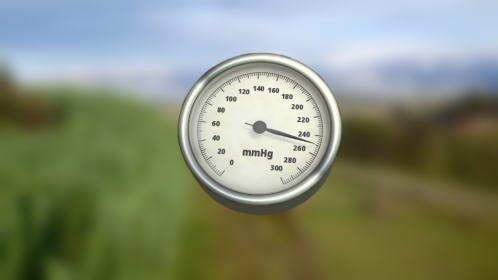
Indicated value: 250mmHg
